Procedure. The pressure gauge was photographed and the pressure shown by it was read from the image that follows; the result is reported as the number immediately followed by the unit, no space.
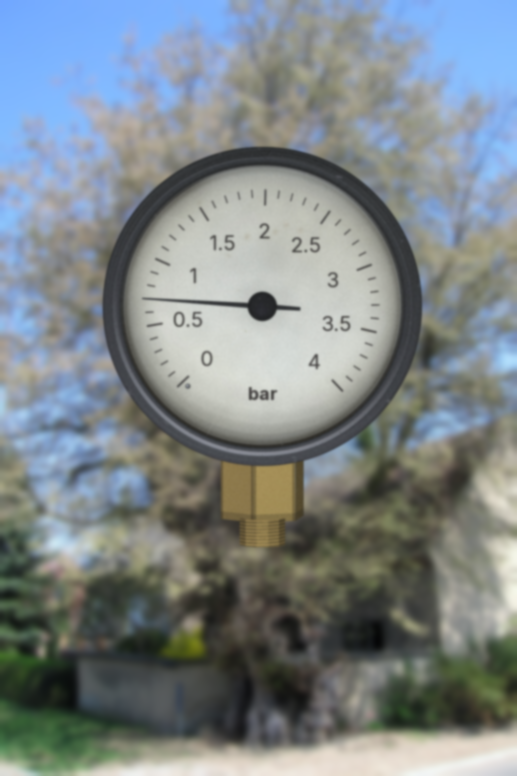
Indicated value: 0.7bar
